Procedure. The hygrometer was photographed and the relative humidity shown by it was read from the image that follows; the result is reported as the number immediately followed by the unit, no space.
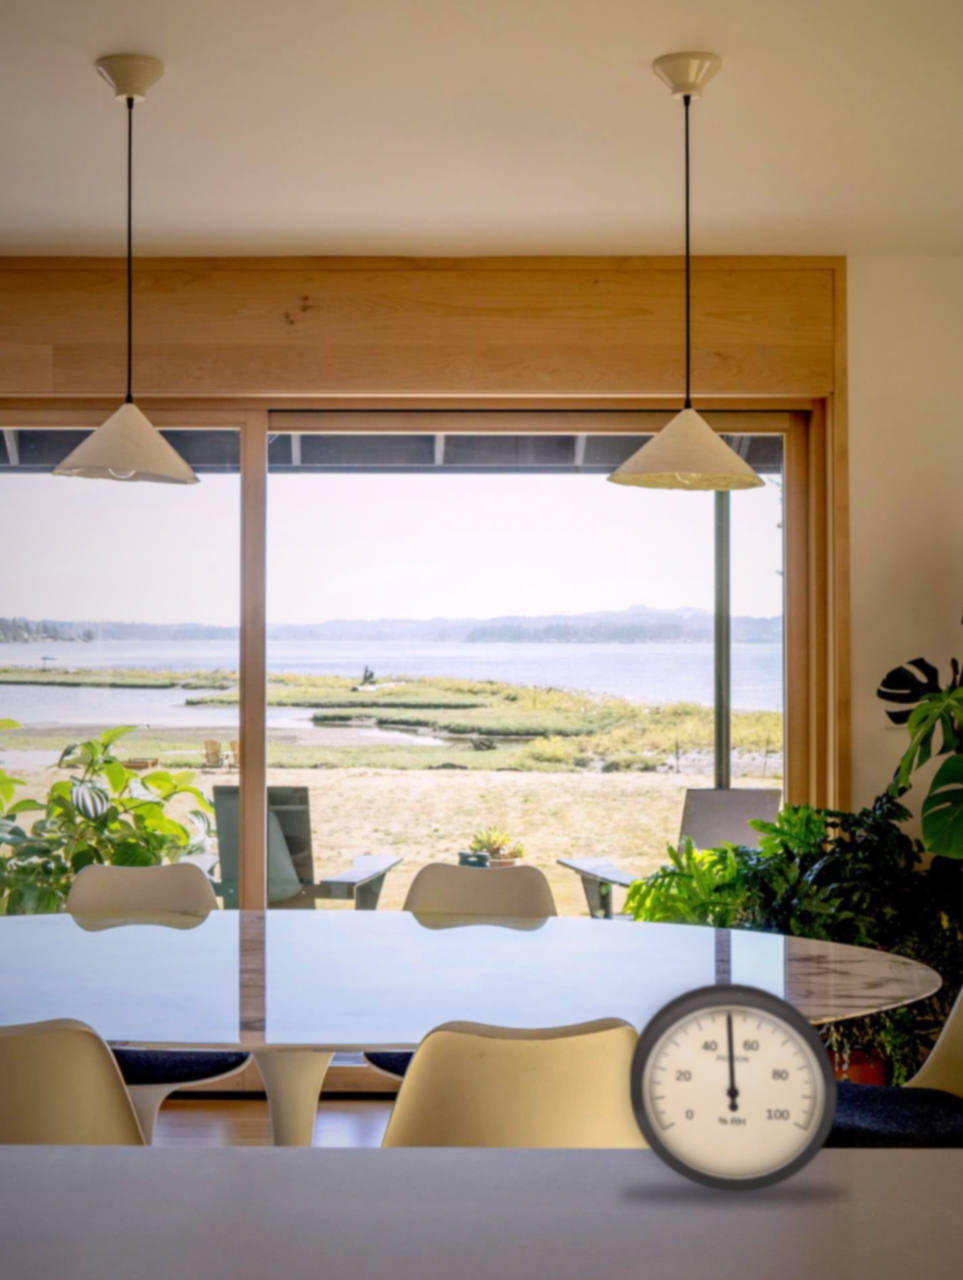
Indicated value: 50%
